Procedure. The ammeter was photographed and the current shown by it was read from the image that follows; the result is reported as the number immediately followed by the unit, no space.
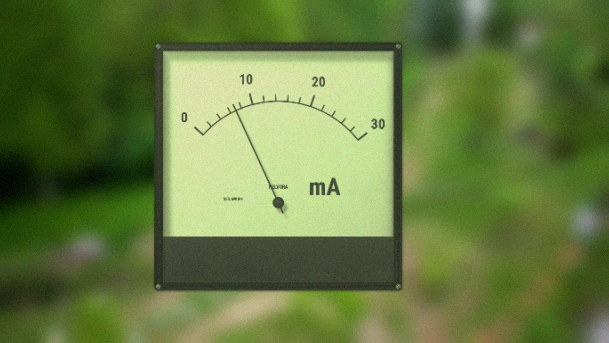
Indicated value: 7mA
